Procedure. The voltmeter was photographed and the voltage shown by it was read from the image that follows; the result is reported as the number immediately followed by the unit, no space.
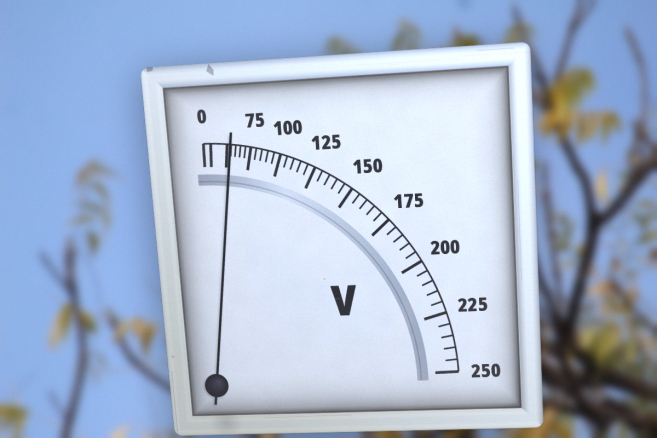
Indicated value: 55V
